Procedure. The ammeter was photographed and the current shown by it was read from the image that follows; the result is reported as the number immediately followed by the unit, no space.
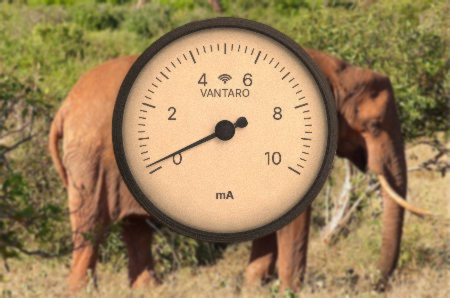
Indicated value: 0.2mA
